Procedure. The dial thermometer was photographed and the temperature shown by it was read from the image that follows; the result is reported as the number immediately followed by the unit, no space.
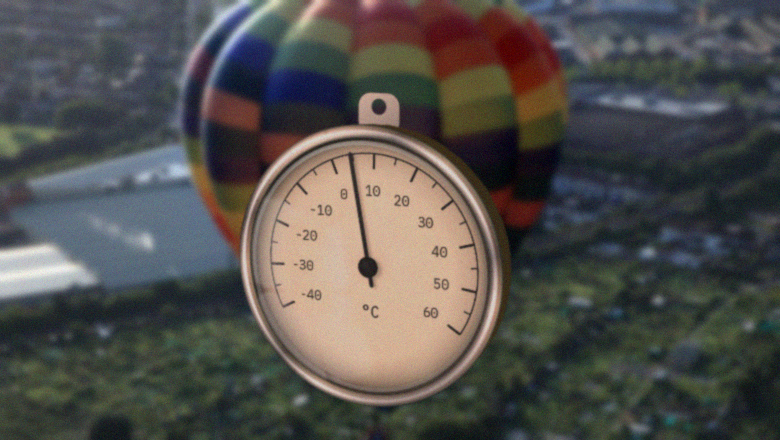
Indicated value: 5°C
